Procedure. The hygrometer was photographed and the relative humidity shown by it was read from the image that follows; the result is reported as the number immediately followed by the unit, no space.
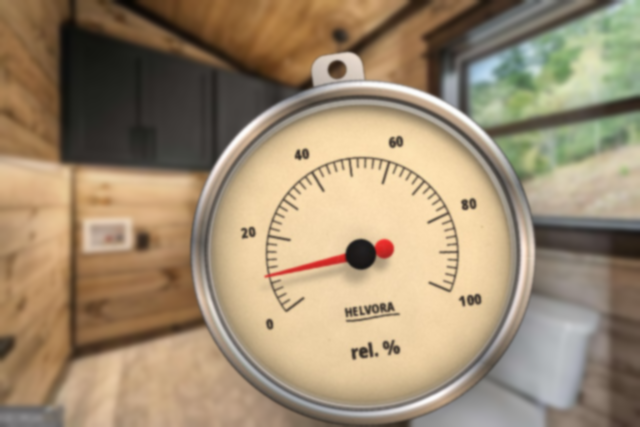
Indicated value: 10%
